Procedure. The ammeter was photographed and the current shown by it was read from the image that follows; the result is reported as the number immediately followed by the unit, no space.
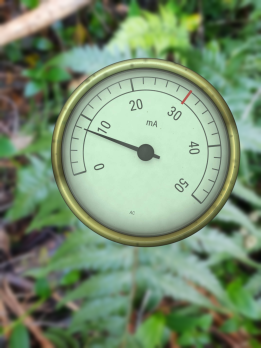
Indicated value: 8mA
